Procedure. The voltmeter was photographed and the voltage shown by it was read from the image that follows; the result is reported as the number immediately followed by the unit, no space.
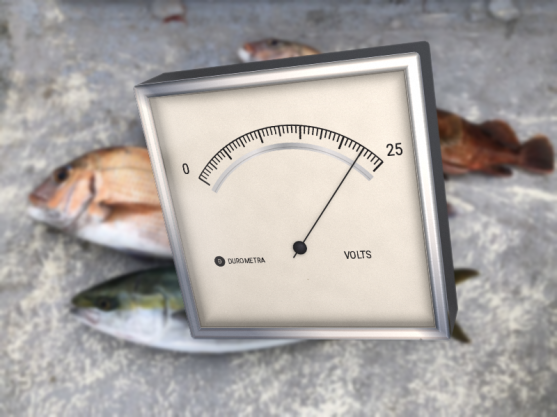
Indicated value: 22.5V
